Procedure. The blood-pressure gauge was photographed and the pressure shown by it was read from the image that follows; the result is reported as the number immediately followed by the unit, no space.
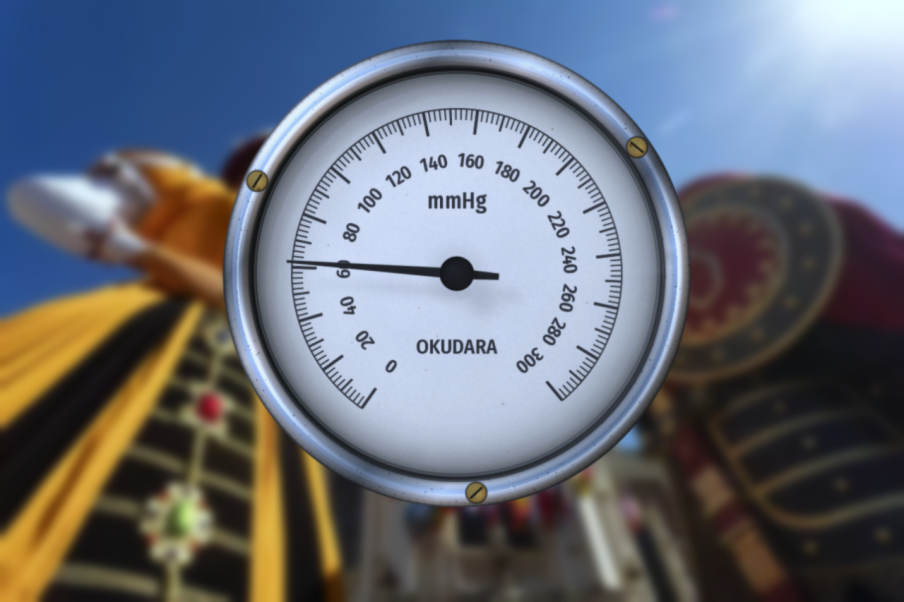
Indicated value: 62mmHg
